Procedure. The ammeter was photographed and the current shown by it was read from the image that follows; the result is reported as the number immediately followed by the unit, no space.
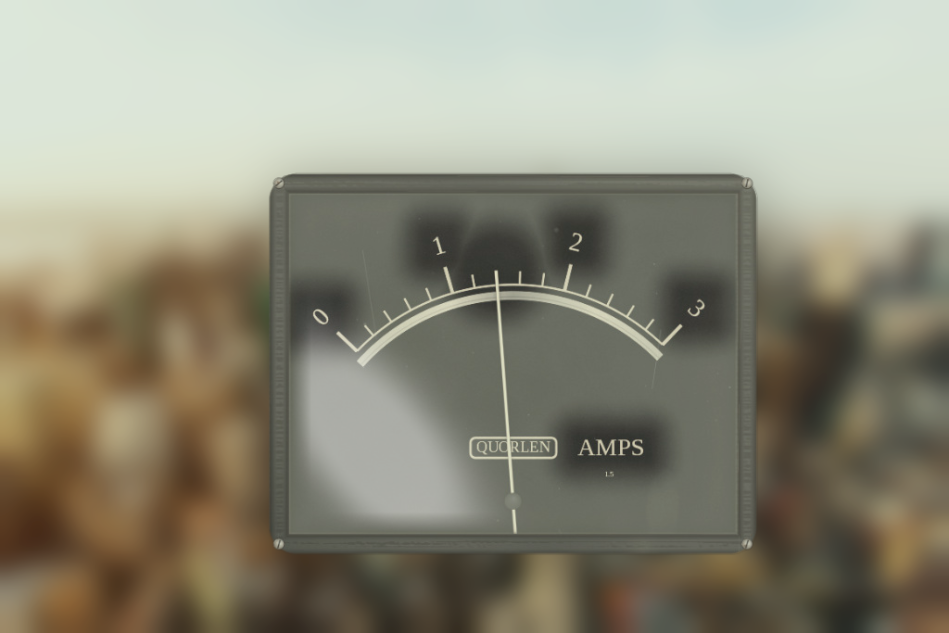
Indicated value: 1.4A
